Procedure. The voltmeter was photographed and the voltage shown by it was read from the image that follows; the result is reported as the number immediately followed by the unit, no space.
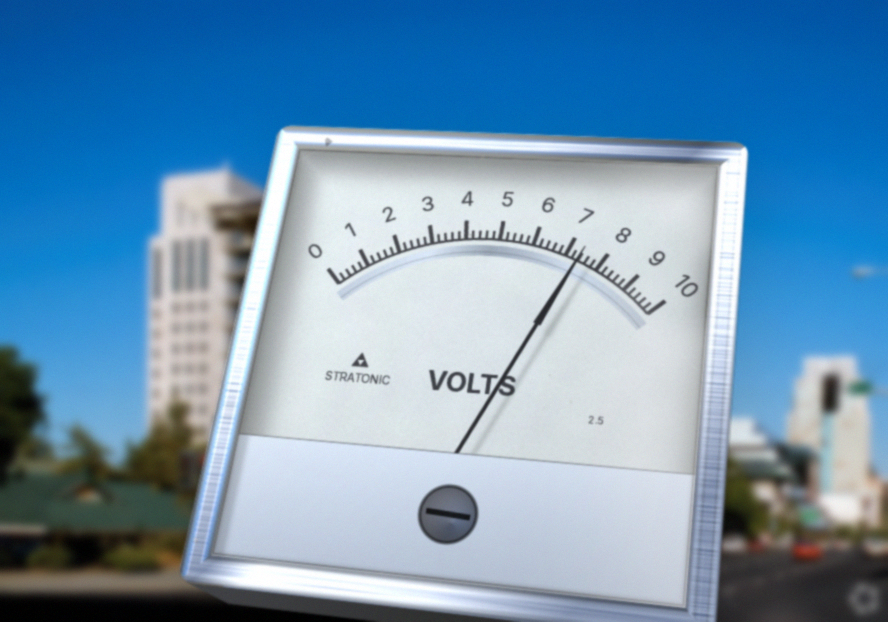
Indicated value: 7.4V
